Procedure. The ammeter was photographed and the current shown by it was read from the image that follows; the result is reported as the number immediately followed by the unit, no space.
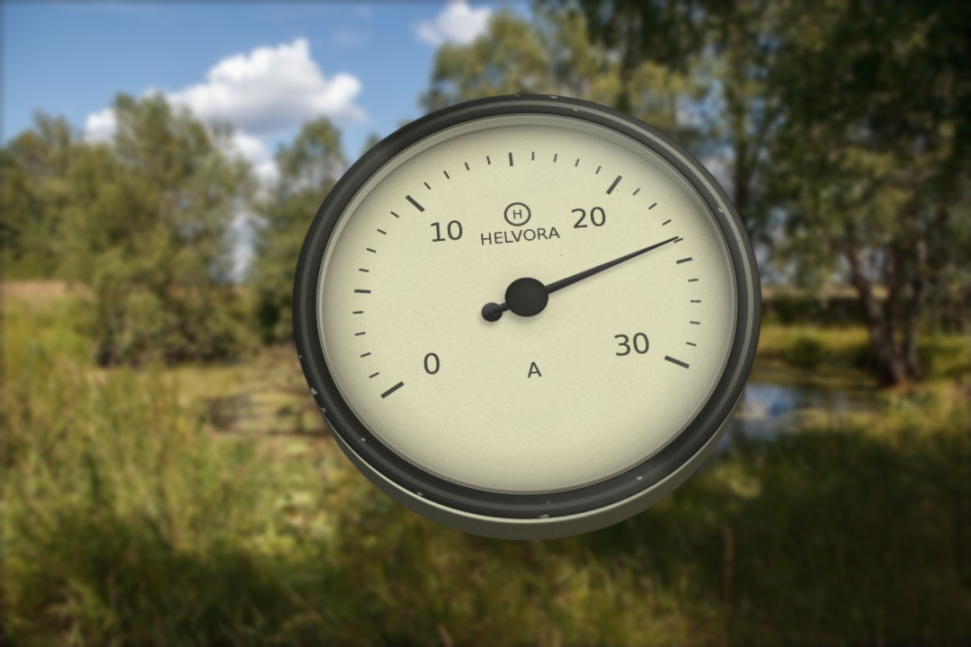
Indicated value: 24A
